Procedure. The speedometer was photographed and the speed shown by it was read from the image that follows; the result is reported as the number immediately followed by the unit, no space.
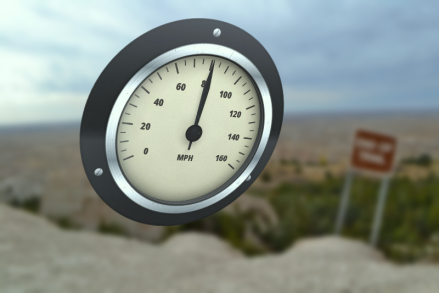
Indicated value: 80mph
